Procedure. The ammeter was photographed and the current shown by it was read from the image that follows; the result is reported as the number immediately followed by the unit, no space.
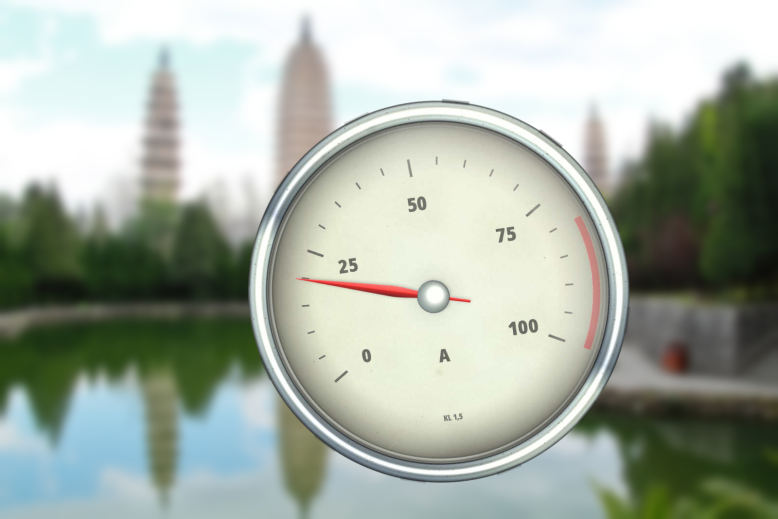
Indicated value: 20A
